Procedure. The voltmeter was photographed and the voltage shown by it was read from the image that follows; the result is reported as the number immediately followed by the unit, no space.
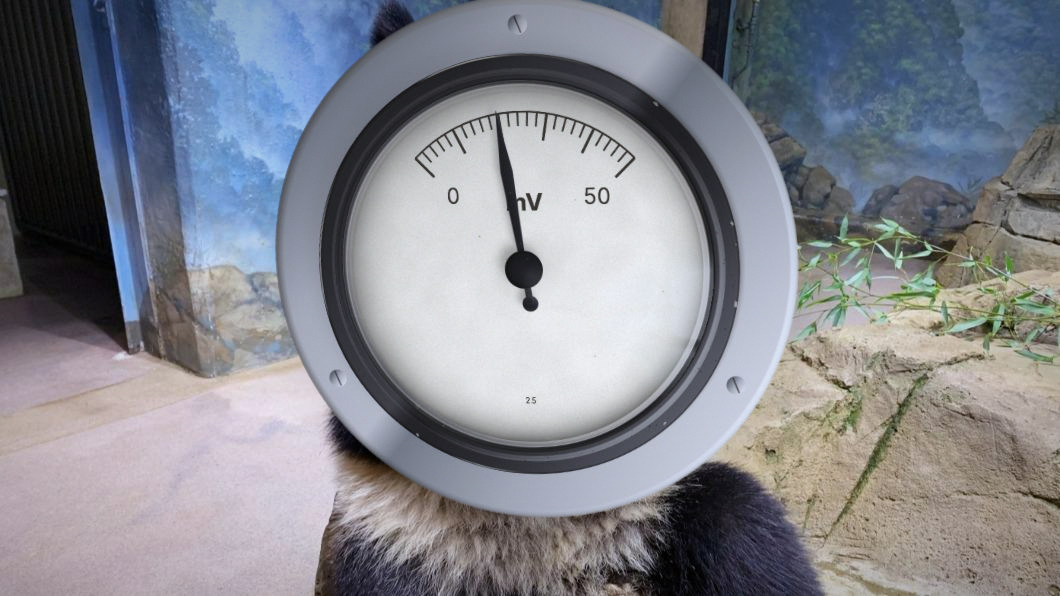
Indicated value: 20mV
